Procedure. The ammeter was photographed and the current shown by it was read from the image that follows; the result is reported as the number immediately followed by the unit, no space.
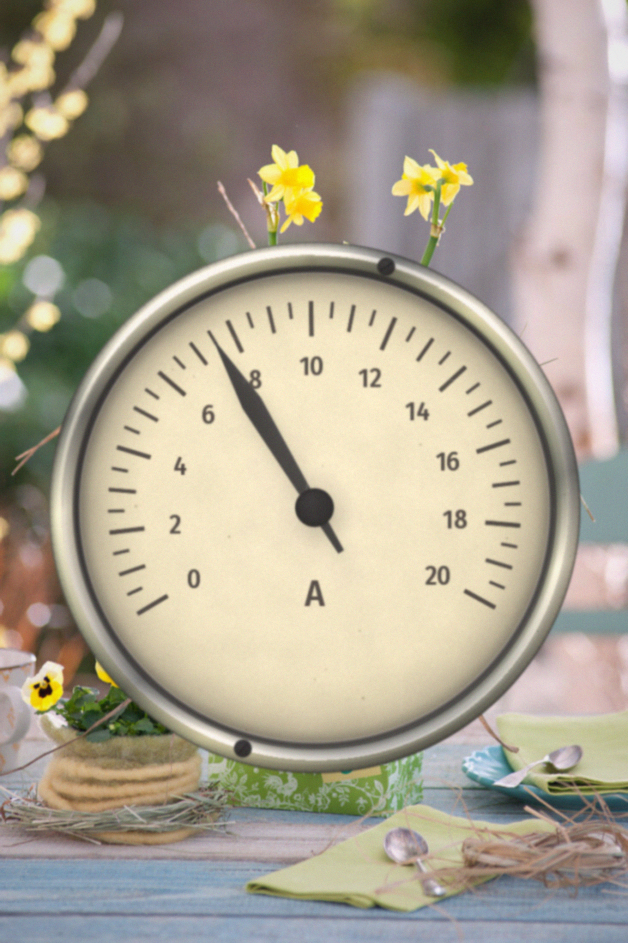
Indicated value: 7.5A
